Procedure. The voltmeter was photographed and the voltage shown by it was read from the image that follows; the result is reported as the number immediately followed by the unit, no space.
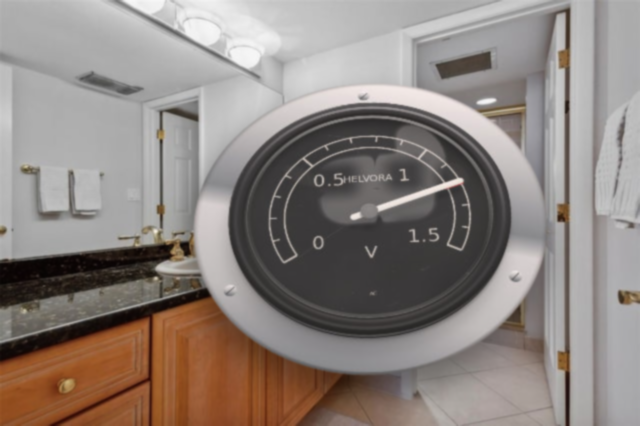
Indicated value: 1.2V
